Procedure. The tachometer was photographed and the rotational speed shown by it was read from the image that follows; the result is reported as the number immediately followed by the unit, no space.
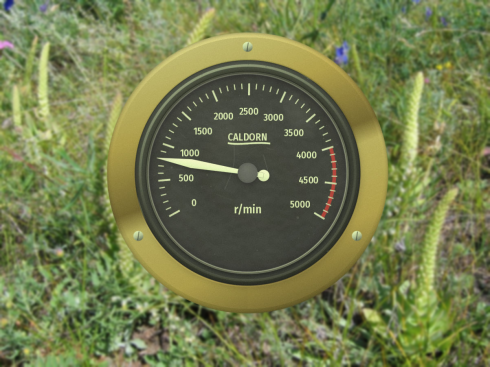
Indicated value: 800rpm
